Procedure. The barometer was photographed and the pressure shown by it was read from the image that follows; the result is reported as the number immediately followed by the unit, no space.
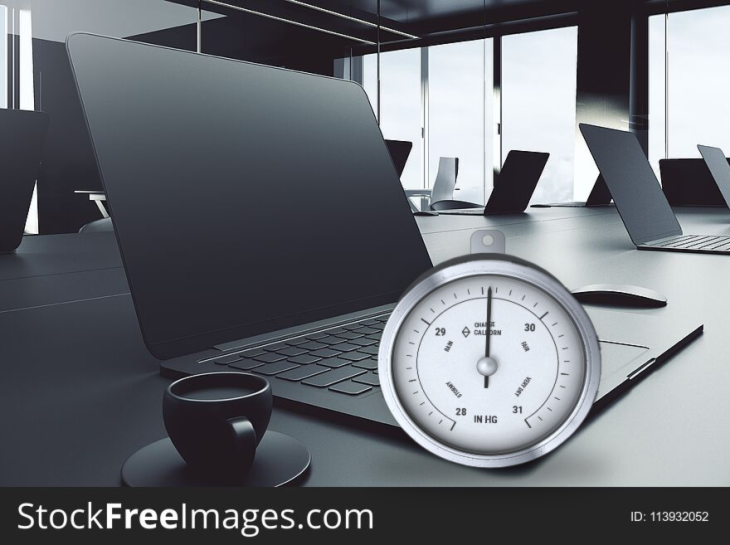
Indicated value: 29.55inHg
